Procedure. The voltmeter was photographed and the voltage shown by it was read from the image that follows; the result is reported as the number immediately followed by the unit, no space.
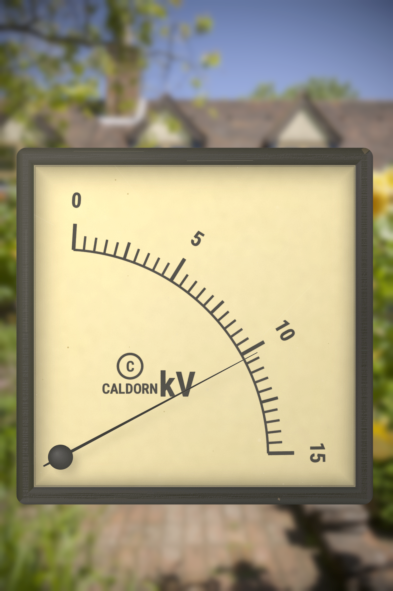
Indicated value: 10.25kV
